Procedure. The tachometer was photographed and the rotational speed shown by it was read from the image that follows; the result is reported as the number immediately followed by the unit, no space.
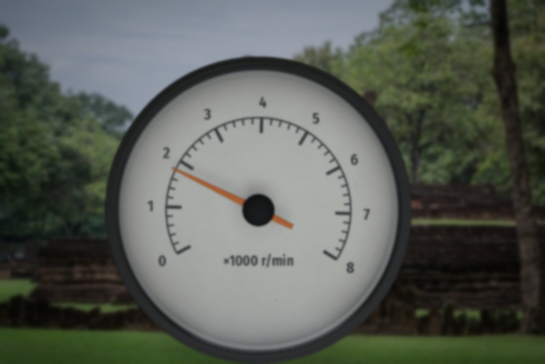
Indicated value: 1800rpm
